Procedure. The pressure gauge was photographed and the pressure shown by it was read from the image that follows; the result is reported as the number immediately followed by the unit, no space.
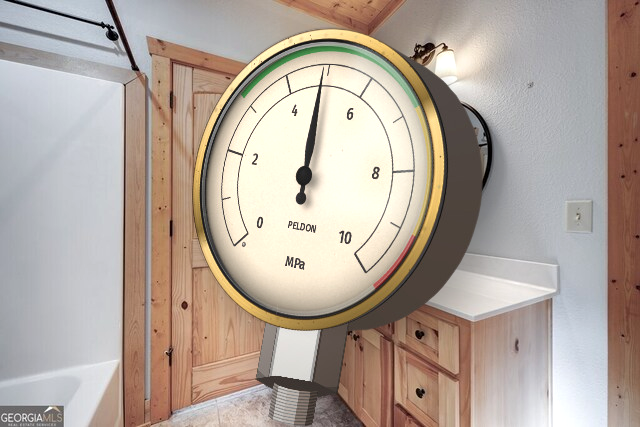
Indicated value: 5MPa
